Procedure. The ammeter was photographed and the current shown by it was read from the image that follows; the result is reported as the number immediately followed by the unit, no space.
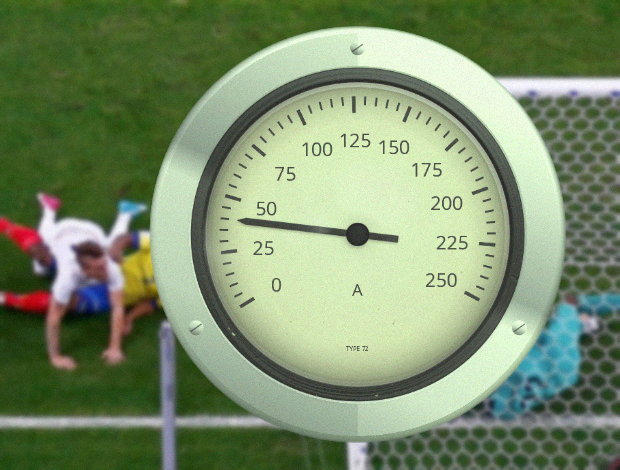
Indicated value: 40A
